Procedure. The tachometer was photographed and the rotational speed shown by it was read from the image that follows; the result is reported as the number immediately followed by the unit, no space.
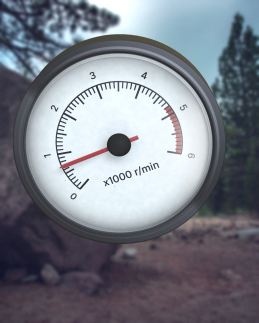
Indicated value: 700rpm
